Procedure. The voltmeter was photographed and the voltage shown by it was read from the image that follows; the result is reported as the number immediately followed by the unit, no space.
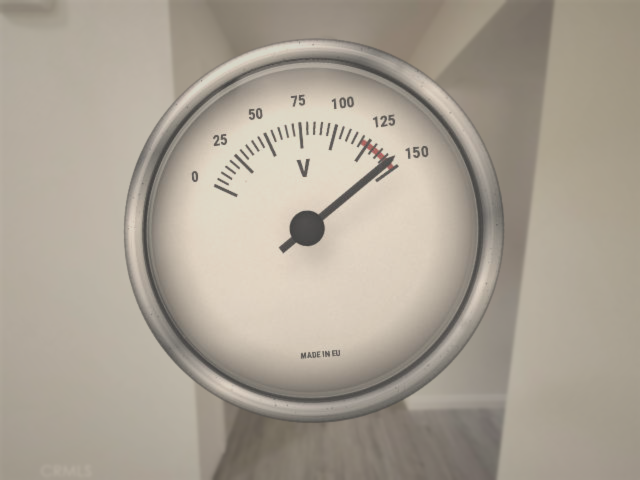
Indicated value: 145V
